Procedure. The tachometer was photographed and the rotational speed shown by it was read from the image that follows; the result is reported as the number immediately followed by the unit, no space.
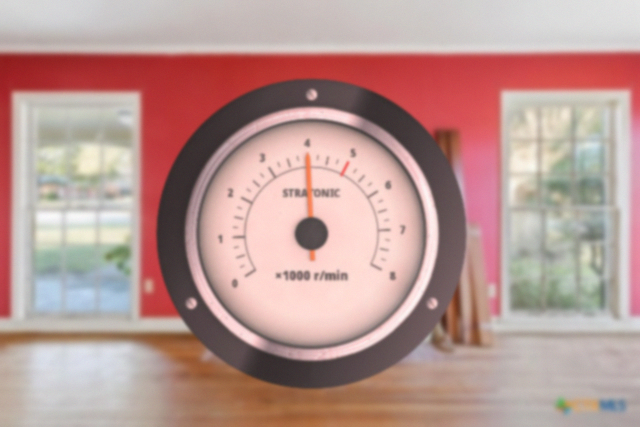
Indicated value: 4000rpm
